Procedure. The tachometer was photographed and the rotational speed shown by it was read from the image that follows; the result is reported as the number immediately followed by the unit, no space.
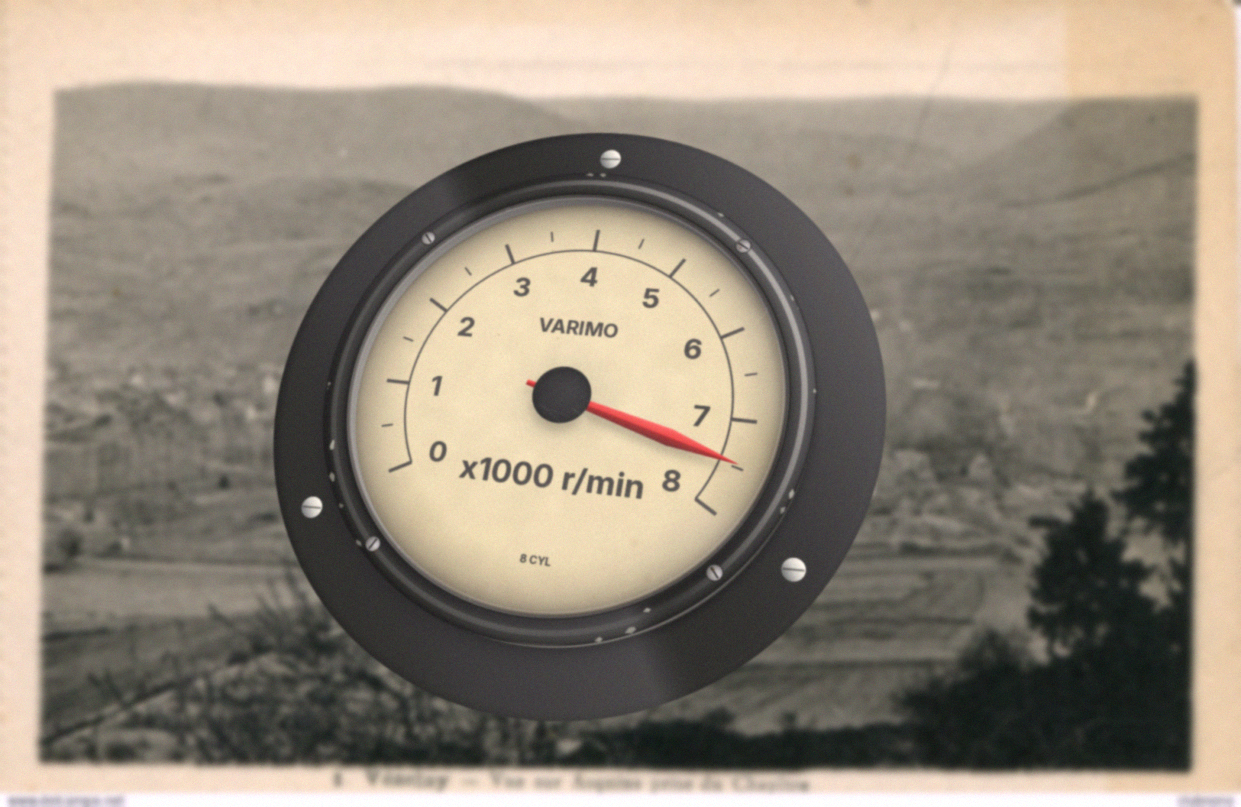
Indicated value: 7500rpm
